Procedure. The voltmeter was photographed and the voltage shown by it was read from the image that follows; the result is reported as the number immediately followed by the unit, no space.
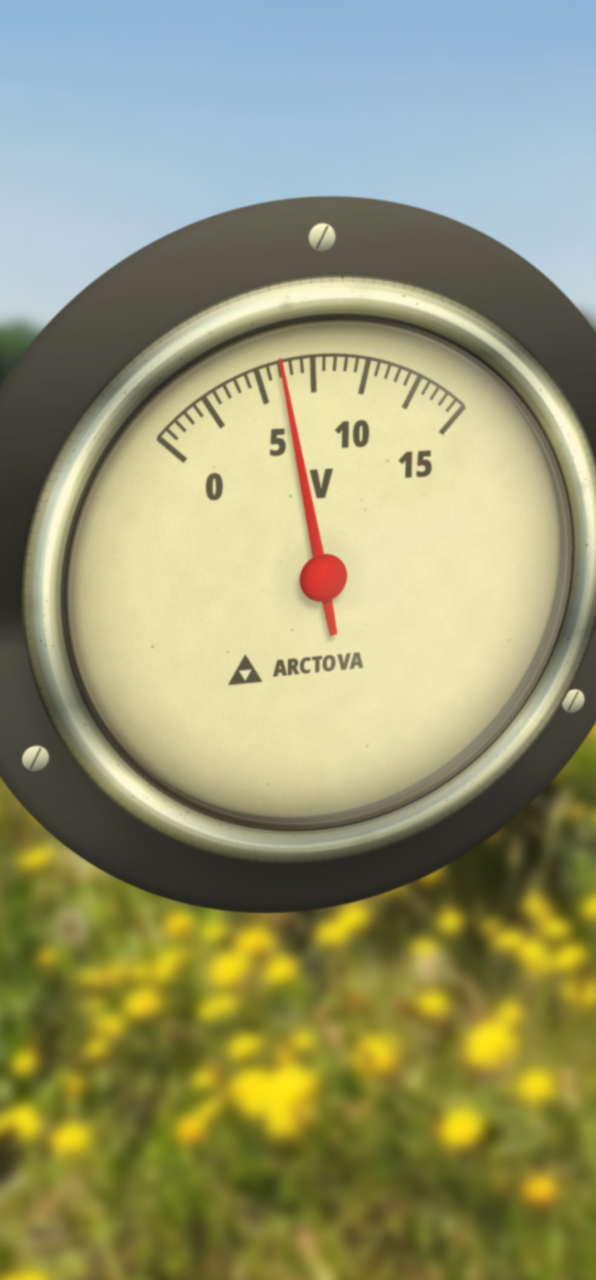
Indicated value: 6V
